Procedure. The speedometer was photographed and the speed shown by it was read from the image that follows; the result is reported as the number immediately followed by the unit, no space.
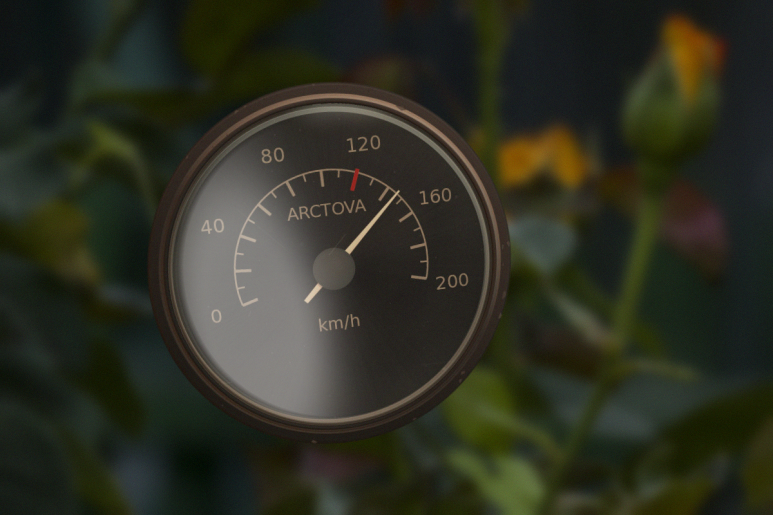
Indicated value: 145km/h
